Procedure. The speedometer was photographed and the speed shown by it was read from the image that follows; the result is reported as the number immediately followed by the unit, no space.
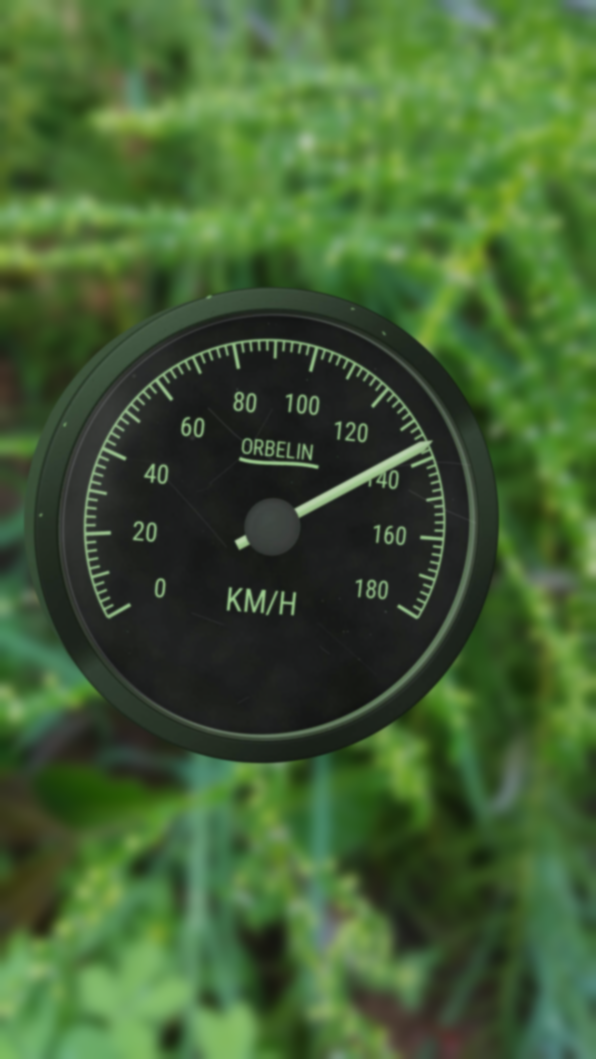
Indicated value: 136km/h
